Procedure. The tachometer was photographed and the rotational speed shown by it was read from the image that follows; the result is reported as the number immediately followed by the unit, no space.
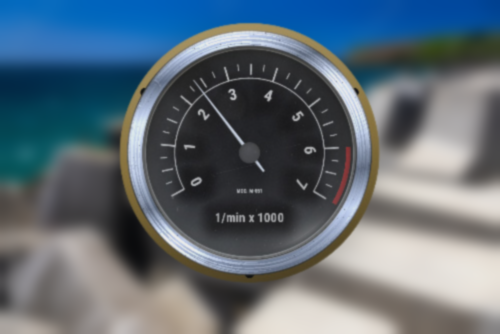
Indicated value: 2375rpm
